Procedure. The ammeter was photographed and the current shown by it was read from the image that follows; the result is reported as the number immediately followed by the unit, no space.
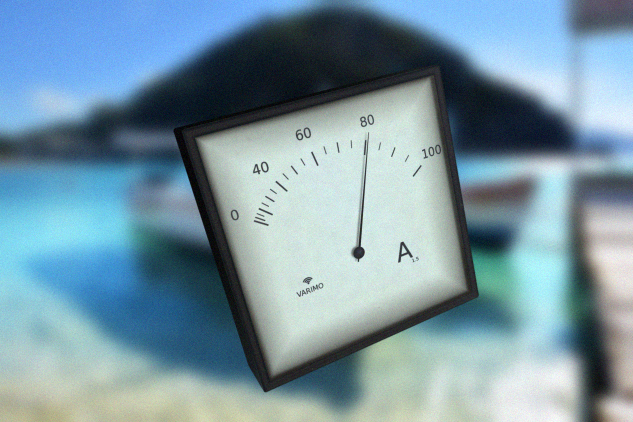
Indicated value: 80A
